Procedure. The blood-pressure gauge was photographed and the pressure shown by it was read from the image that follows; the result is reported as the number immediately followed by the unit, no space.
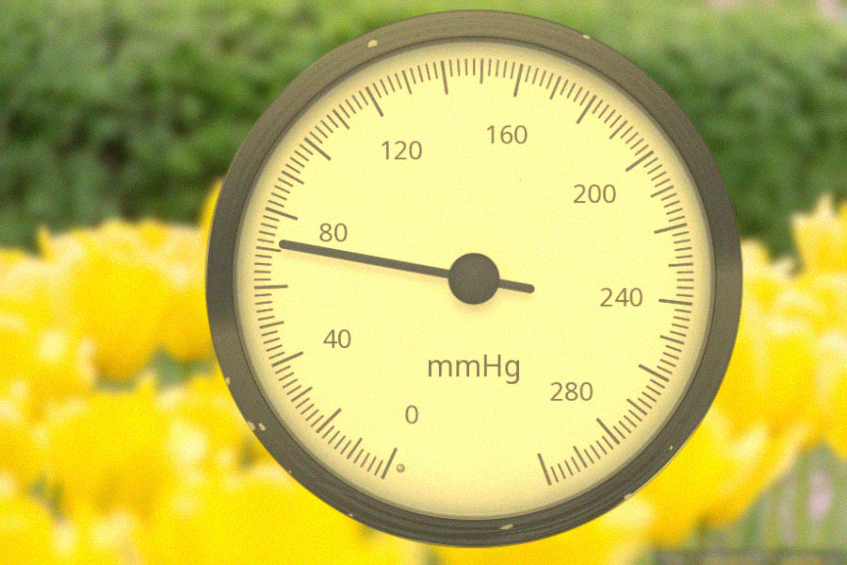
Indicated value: 72mmHg
